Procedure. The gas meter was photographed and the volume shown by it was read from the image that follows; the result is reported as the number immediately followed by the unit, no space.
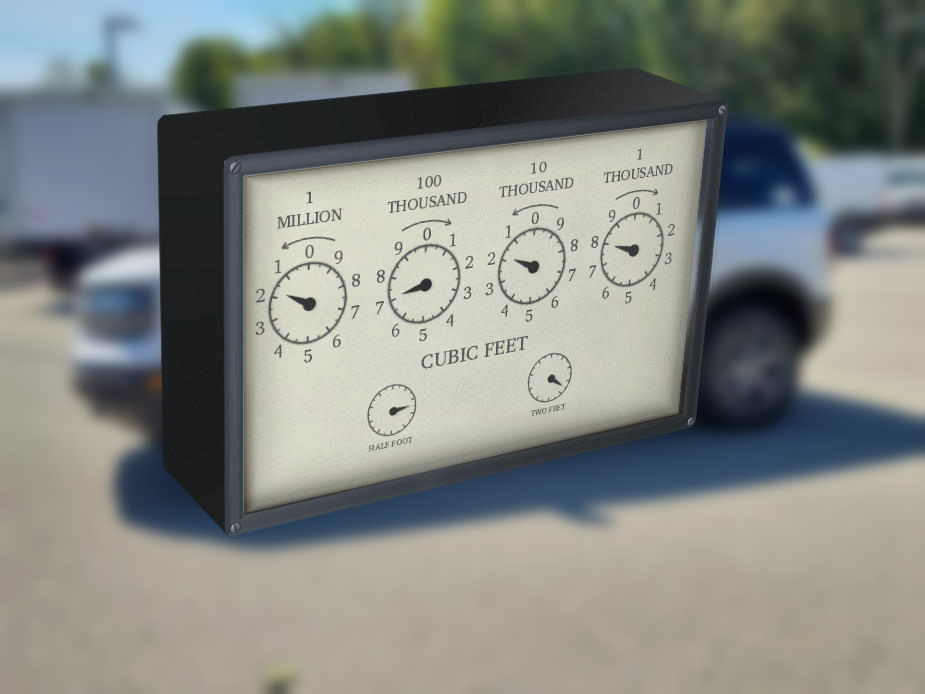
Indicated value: 171800ft³
